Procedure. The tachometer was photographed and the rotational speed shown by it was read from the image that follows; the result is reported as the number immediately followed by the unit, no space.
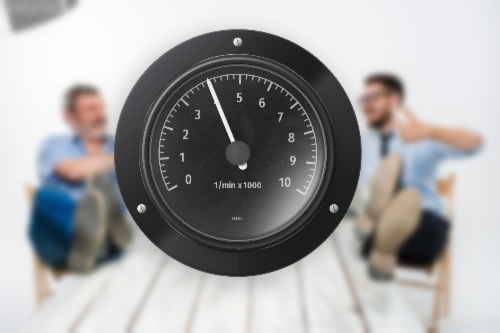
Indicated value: 4000rpm
